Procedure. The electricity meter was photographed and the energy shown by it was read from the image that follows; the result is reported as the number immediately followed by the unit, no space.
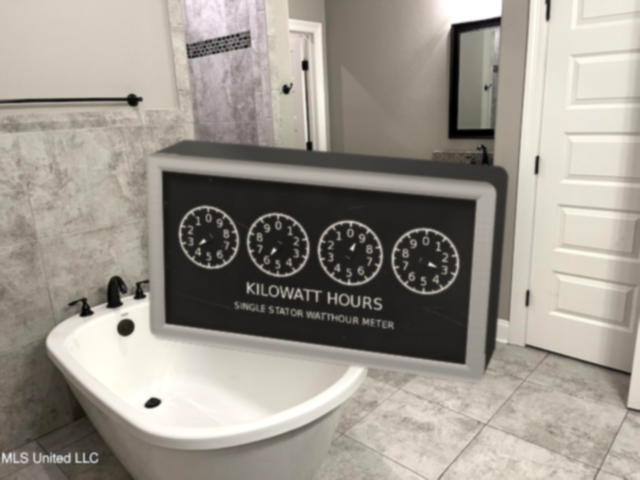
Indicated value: 3593kWh
